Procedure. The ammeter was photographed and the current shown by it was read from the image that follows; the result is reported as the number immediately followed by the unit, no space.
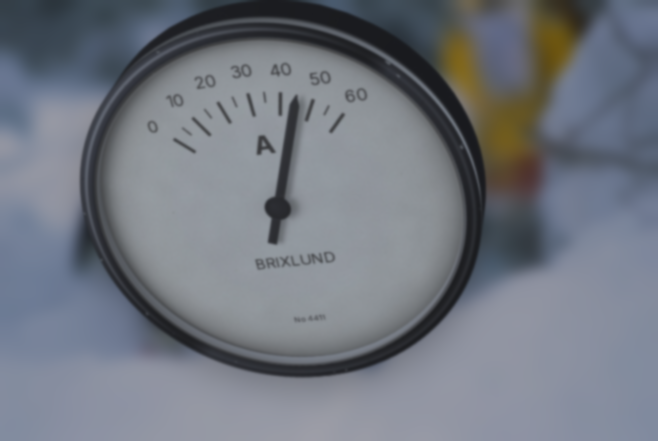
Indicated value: 45A
